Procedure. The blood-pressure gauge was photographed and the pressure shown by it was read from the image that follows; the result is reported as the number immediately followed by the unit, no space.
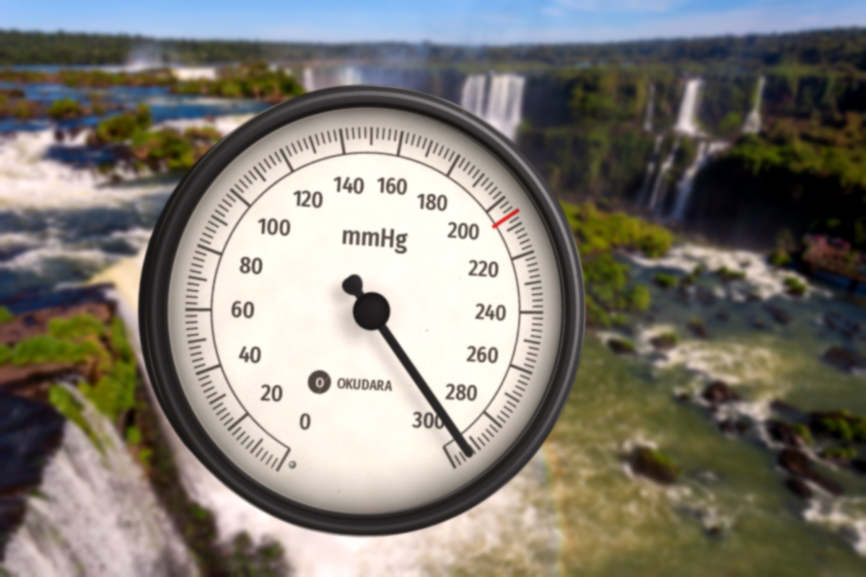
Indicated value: 294mmHg
